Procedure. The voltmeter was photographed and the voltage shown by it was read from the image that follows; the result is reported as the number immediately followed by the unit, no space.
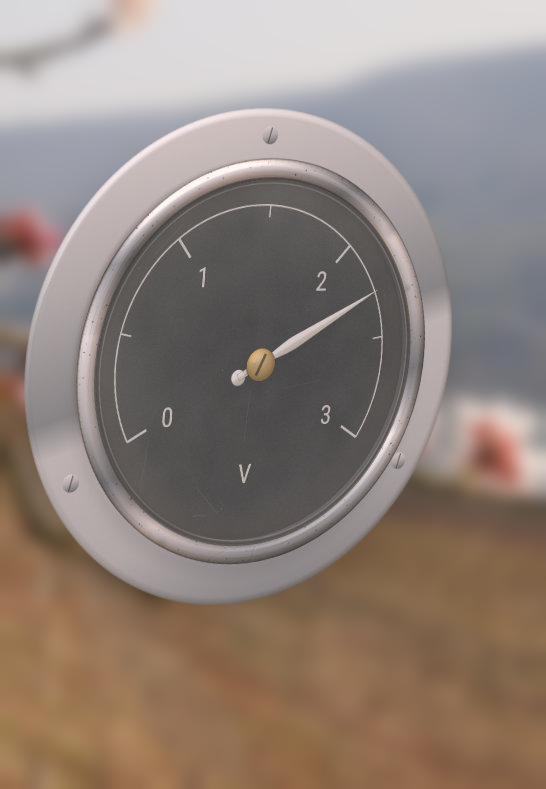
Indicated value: 2.25V
